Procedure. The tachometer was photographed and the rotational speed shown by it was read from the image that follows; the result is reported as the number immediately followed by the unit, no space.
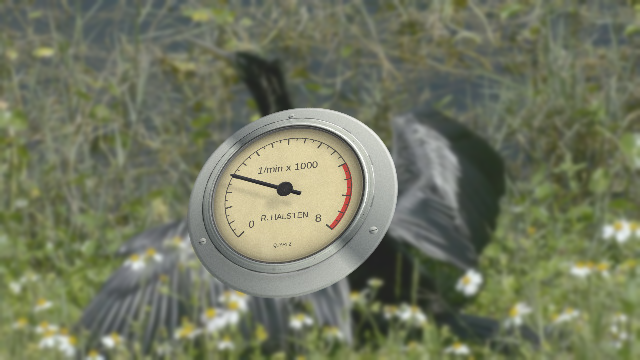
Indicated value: 2000rpm
